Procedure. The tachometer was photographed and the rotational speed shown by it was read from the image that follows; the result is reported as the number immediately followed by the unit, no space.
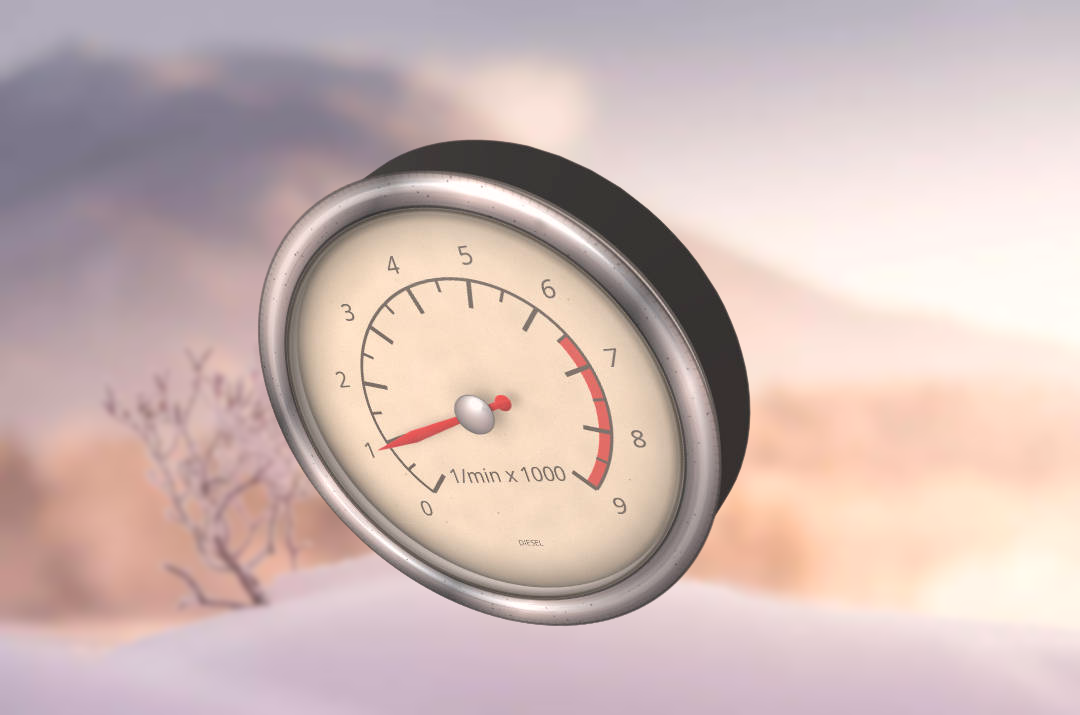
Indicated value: 1000rpm
